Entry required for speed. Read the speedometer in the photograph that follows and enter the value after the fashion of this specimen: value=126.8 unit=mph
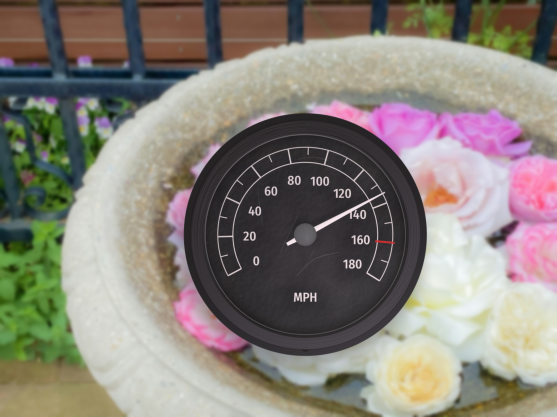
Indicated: value=135 unit=mph
